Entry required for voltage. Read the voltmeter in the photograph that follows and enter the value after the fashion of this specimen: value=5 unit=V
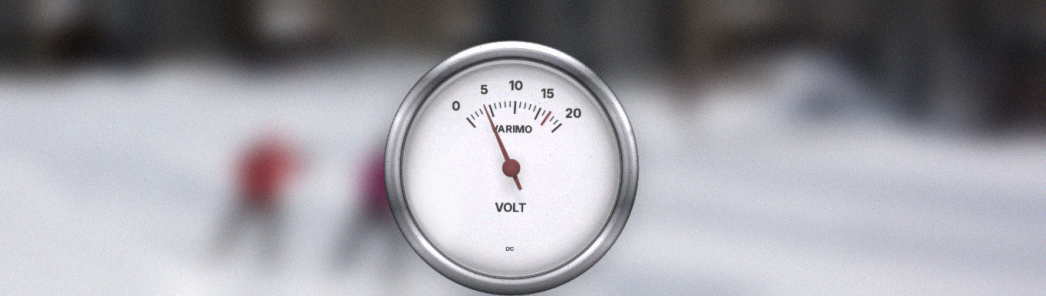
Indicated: value=4 unit=V
